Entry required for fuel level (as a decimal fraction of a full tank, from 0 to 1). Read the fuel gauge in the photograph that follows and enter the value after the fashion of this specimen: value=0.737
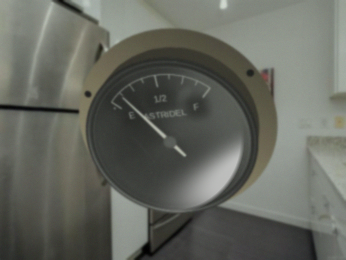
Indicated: value=0.125
